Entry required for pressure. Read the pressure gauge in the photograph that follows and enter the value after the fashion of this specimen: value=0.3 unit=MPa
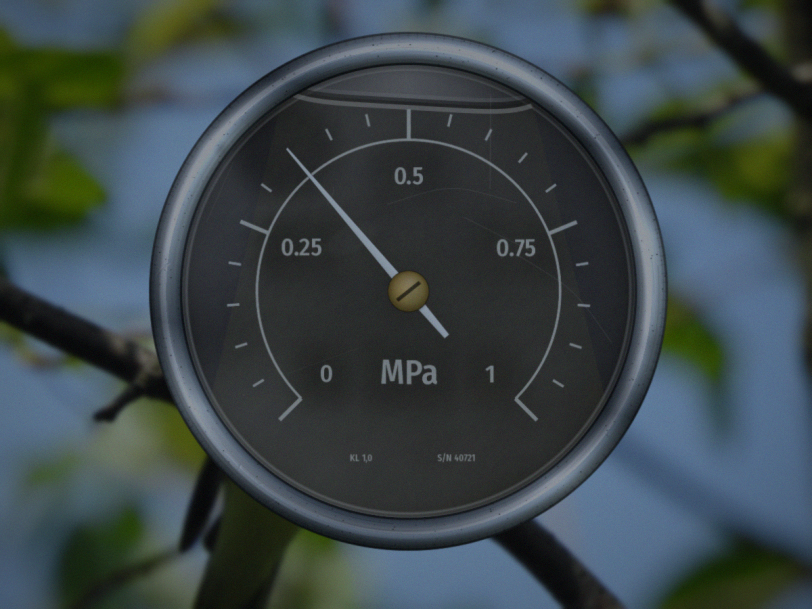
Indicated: value=0.35 unit=MPa
